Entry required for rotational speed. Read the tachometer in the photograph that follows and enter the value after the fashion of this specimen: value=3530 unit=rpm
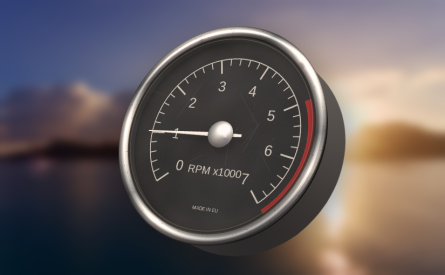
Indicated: value=1000 unit=rpm
